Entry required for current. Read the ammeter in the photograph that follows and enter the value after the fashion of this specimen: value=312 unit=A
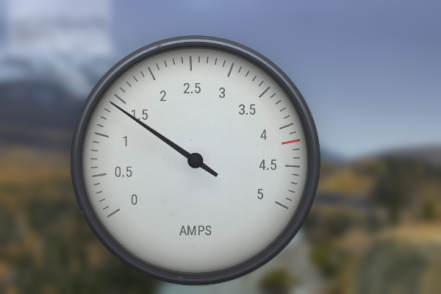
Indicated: value=1.4 unit=A
